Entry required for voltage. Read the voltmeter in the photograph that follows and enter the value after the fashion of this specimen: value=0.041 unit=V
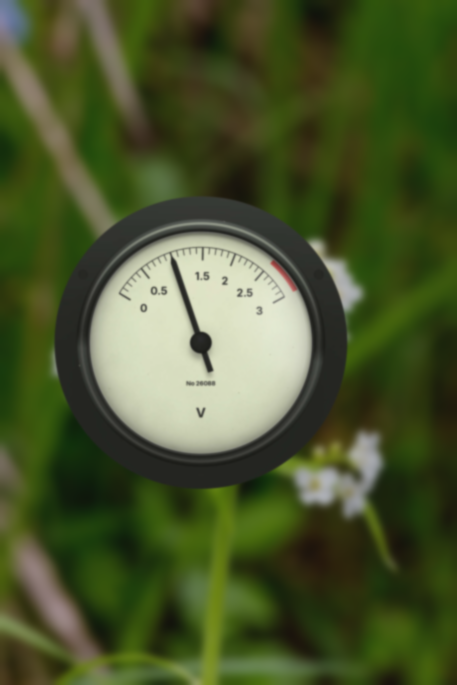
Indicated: value=1 unit=V
